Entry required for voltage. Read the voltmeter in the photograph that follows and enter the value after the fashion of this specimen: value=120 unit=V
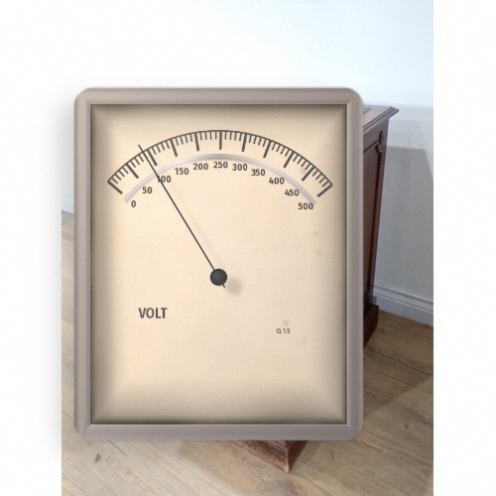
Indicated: value=90 unit=V
